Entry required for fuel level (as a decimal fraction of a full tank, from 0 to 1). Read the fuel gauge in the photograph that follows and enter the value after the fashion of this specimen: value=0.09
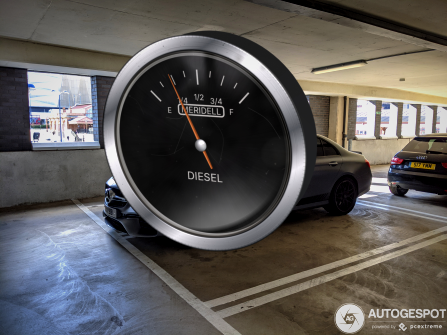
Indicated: value=0.25
